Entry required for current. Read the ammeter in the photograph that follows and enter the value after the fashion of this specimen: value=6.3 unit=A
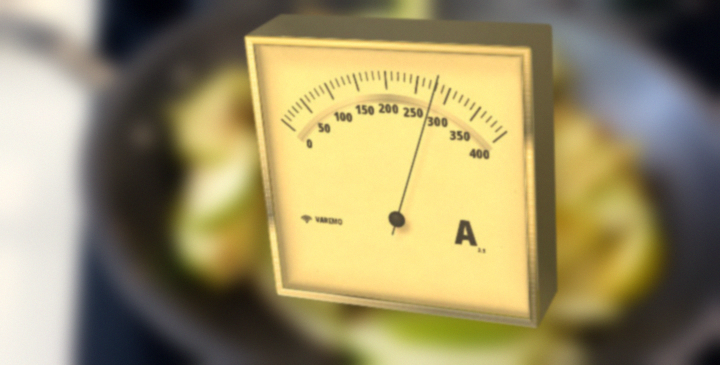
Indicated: value=280 unit=A
